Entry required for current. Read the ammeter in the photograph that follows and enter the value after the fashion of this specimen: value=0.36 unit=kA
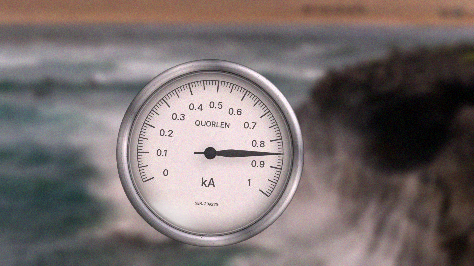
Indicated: value=0.85 unit=kA
